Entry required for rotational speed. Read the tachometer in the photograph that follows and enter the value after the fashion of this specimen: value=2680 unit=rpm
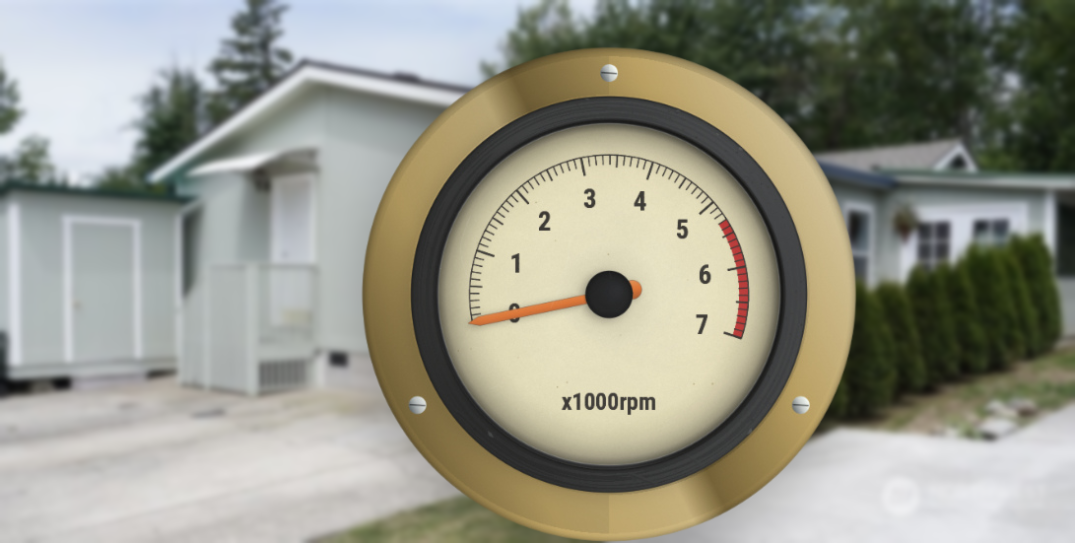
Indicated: value=0 unit=rpm
